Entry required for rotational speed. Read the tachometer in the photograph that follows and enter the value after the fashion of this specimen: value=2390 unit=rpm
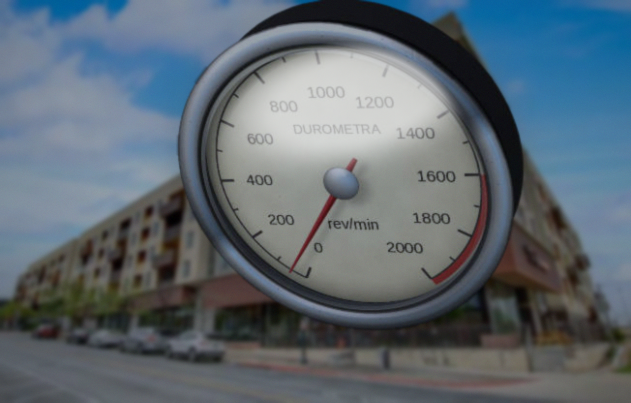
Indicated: value=50 unit=rpm
